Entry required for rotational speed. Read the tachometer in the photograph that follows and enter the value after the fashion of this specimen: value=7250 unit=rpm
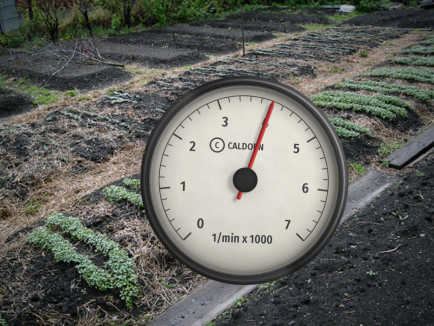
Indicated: value=4000 unit=rpm
